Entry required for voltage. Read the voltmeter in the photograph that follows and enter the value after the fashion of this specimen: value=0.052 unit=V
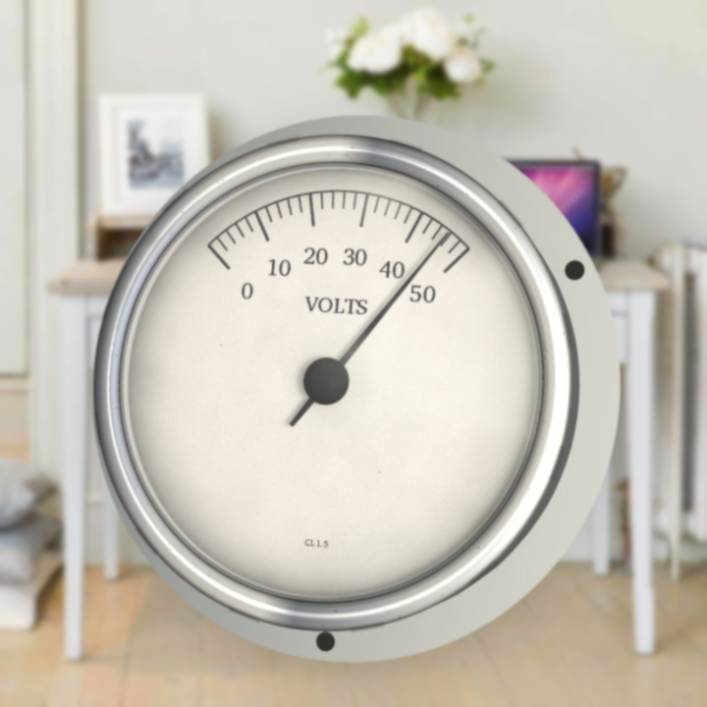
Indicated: value=46 unit=V
